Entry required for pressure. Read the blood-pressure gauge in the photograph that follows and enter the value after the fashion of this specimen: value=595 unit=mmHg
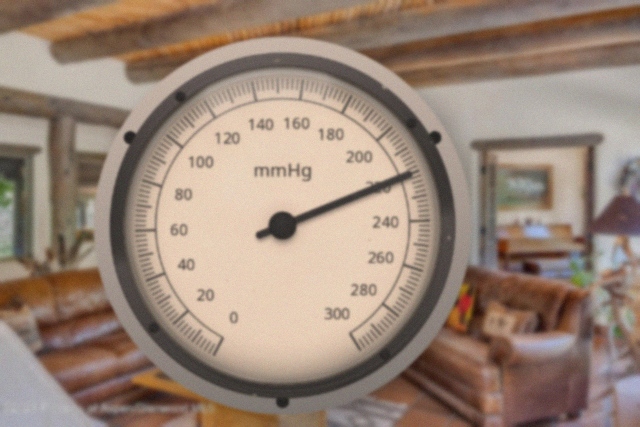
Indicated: value=220 unit=mmHg
